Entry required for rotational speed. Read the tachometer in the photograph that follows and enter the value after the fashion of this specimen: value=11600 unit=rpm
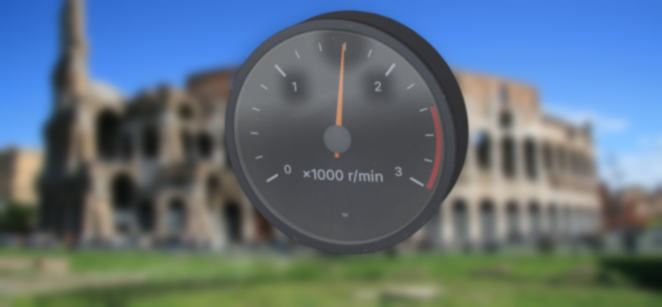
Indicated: value=1600 unit=rpm
